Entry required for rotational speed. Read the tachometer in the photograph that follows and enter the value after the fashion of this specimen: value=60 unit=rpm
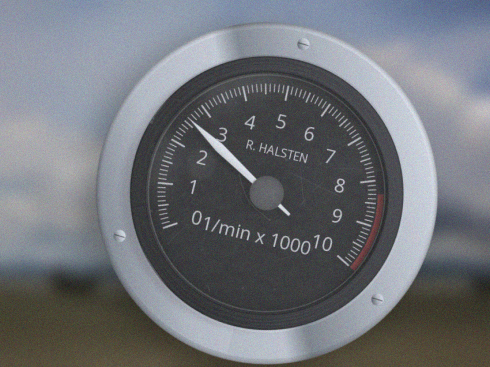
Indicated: value=2600 unit=rpm
